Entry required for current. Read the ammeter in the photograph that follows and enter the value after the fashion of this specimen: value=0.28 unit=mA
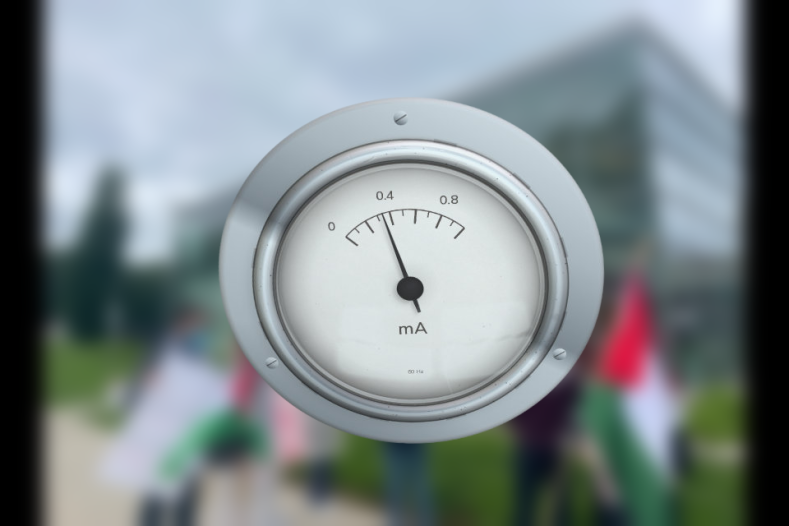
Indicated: value=0.35 unit=mA
